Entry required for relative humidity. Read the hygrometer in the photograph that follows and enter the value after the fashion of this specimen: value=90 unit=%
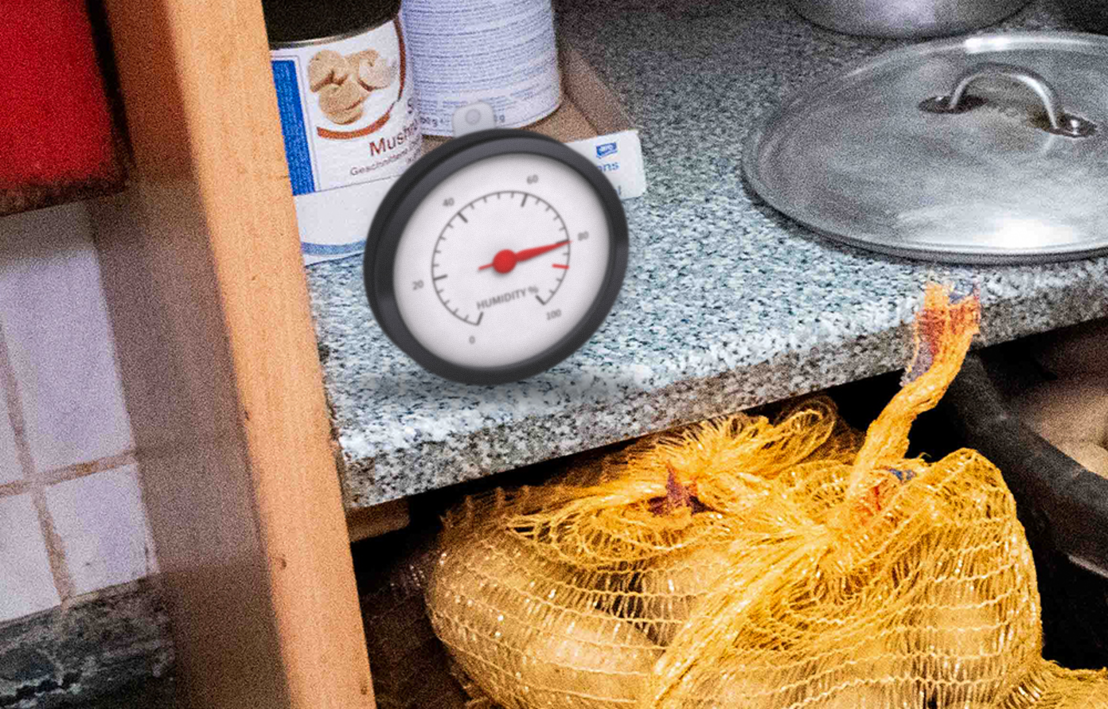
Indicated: value=80 unit=%
